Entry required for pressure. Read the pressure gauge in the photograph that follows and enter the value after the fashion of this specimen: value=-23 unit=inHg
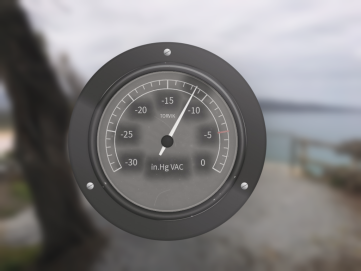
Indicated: value=-11.5 unit=inHg
